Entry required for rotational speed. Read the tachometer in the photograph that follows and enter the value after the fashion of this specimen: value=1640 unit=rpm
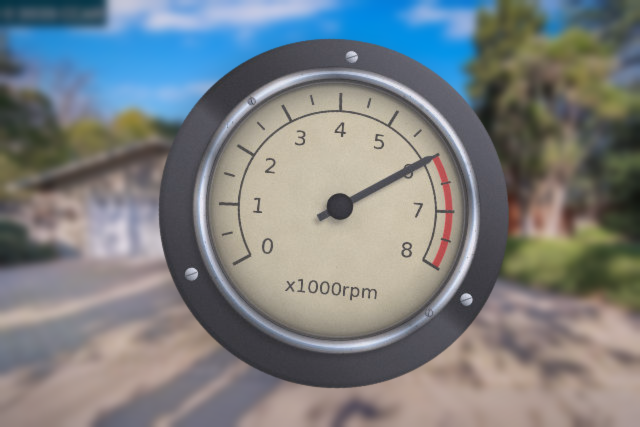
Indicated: value=6000 unit=rpm
